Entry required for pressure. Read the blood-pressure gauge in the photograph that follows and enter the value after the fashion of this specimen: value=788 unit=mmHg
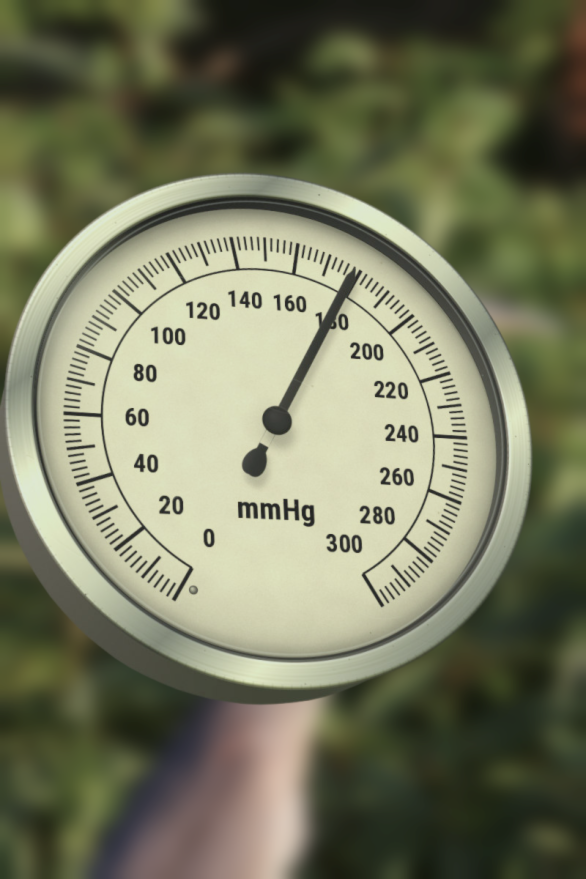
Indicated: value=178 unit=mmHg
